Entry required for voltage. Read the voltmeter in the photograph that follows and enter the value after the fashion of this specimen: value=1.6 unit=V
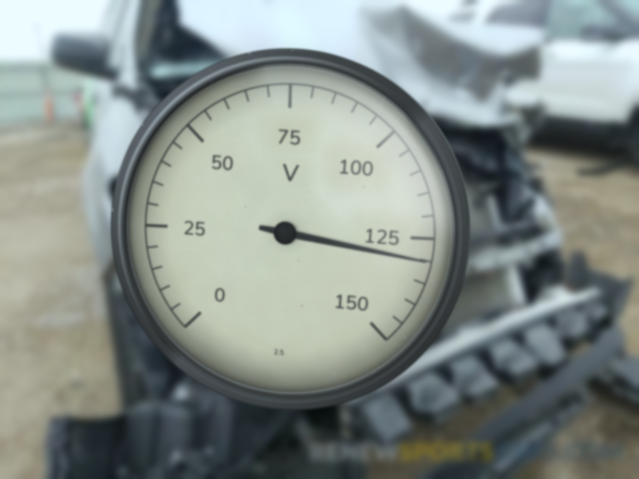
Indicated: value=130 unit=V
